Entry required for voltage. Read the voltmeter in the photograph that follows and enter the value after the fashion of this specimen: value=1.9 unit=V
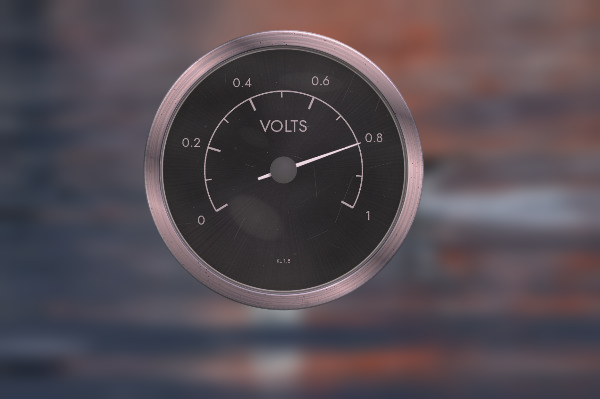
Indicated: value=0.8 unit=V
